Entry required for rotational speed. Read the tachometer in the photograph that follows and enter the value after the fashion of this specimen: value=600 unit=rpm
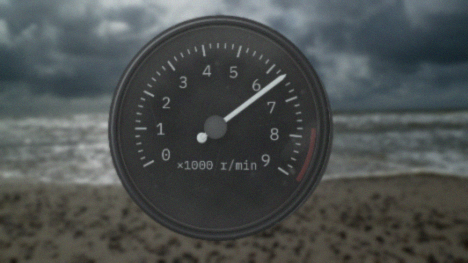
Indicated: value=6400 unit=rpm
